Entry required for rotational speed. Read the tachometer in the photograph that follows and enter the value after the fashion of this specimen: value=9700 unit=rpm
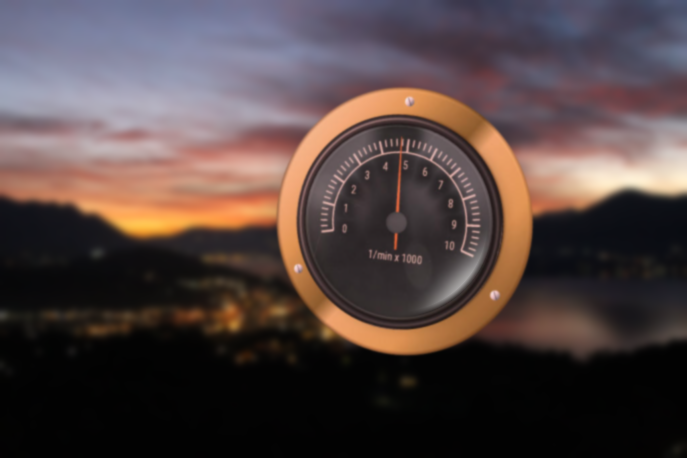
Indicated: value=4800 unit=rpm
